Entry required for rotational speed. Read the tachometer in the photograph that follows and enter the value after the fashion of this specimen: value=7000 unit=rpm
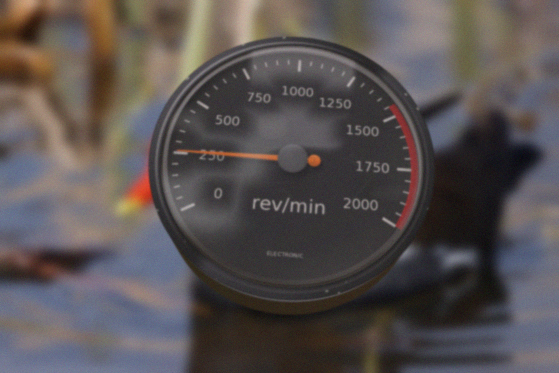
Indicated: value=250 unit=rpm
